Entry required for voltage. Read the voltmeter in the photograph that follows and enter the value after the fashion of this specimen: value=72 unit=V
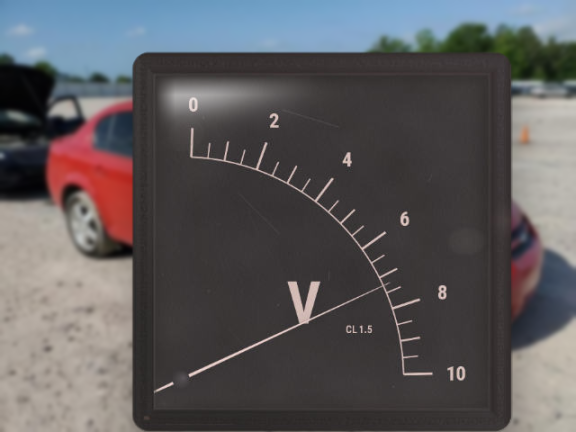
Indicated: value=7.25 unit=V
